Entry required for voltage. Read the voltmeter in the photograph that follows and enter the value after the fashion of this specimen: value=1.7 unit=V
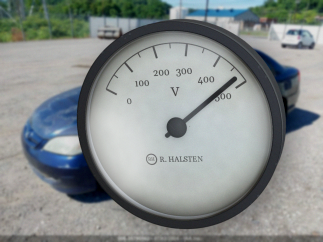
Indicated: value=475 unit=V
